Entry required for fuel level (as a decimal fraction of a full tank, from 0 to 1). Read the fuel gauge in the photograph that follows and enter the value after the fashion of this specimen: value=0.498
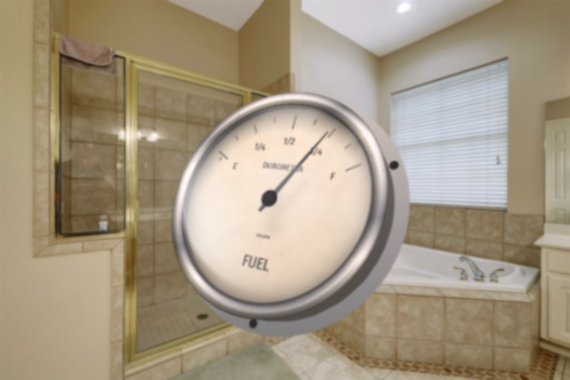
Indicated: value=0.75
